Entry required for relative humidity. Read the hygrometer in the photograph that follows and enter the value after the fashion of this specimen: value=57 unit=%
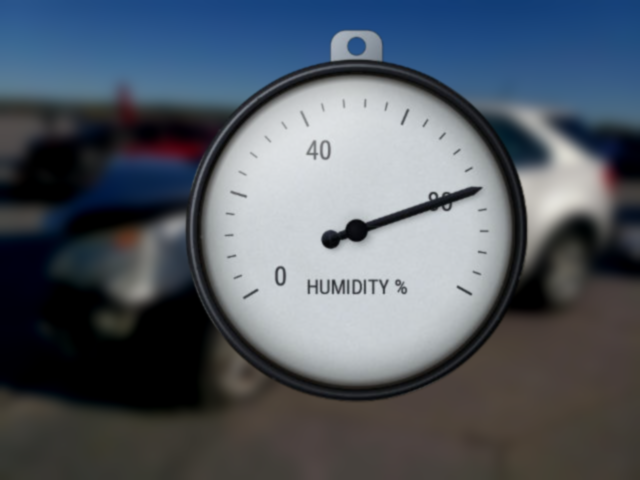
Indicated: value=80 unit=%
